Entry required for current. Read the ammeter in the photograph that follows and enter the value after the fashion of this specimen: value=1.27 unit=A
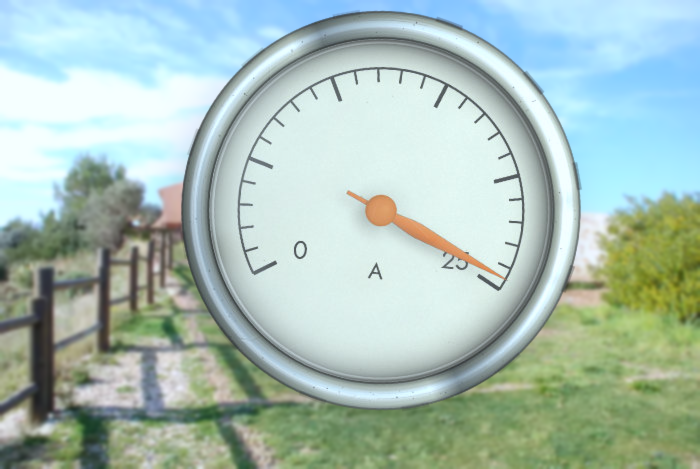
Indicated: value=24.5 unit=A
